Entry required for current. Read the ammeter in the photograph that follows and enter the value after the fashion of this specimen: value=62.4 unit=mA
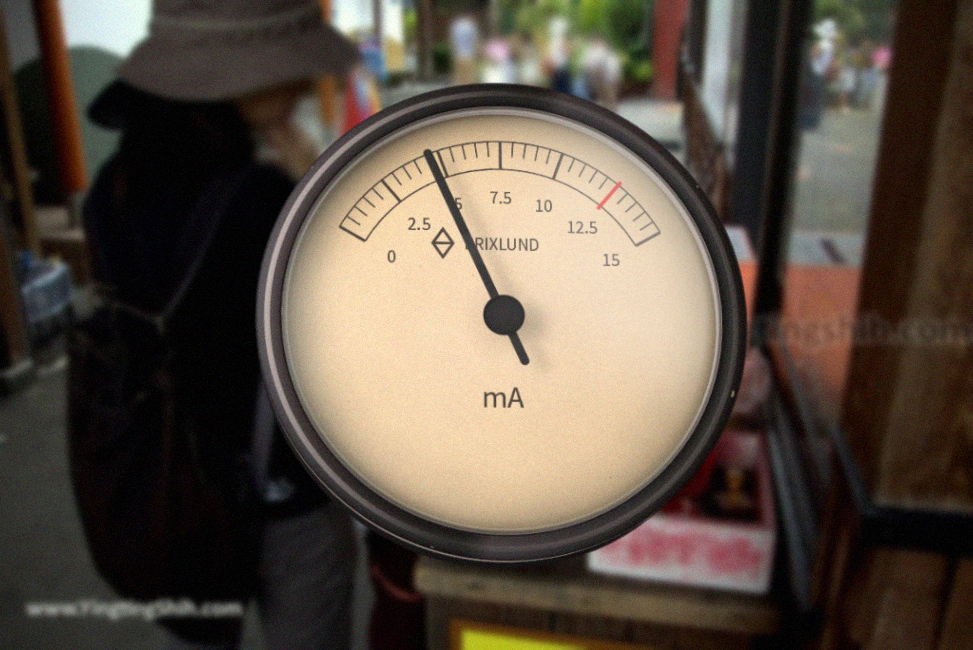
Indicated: value=4.5 unit=mA
